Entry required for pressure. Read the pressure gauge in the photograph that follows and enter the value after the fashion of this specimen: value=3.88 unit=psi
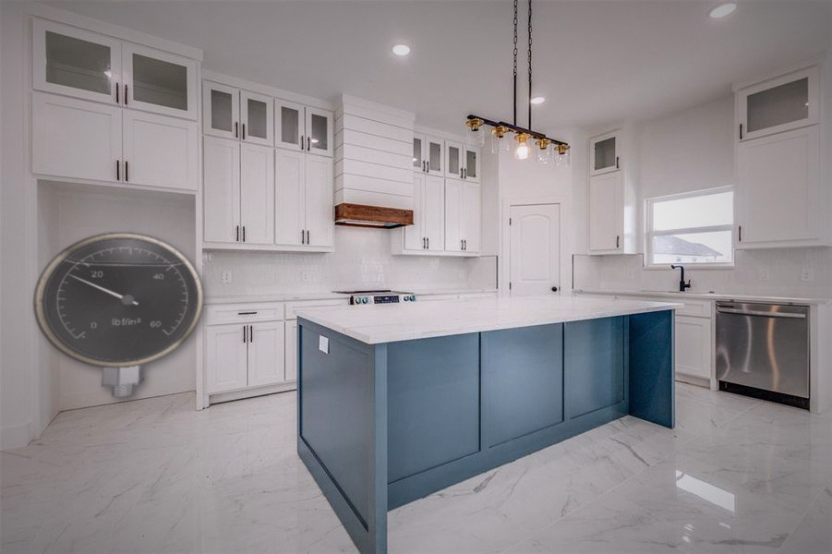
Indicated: value=16 unit=psi
